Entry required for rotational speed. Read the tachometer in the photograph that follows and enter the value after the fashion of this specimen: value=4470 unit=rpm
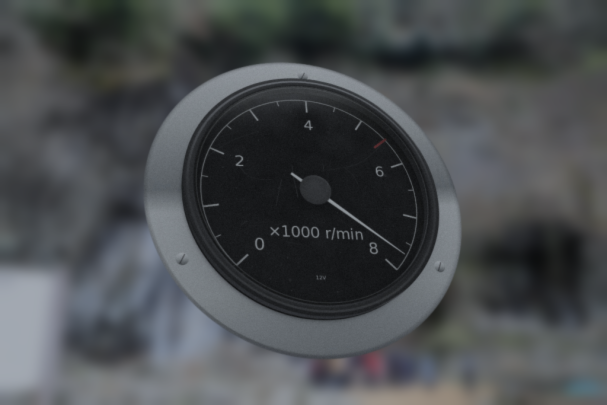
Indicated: value=7750 unit=rpm
